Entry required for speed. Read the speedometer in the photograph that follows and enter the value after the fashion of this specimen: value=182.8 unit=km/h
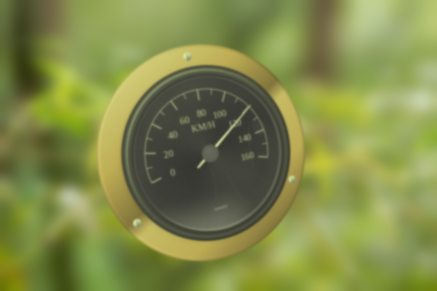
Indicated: value=120 unit=km/h
